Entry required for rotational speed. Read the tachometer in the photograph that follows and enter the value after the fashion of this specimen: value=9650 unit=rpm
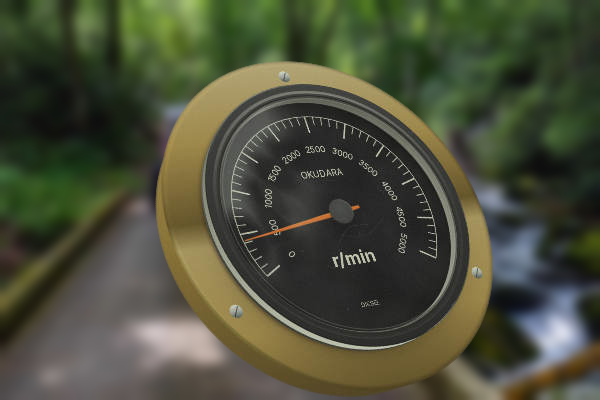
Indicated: value=400 unit=rpm
